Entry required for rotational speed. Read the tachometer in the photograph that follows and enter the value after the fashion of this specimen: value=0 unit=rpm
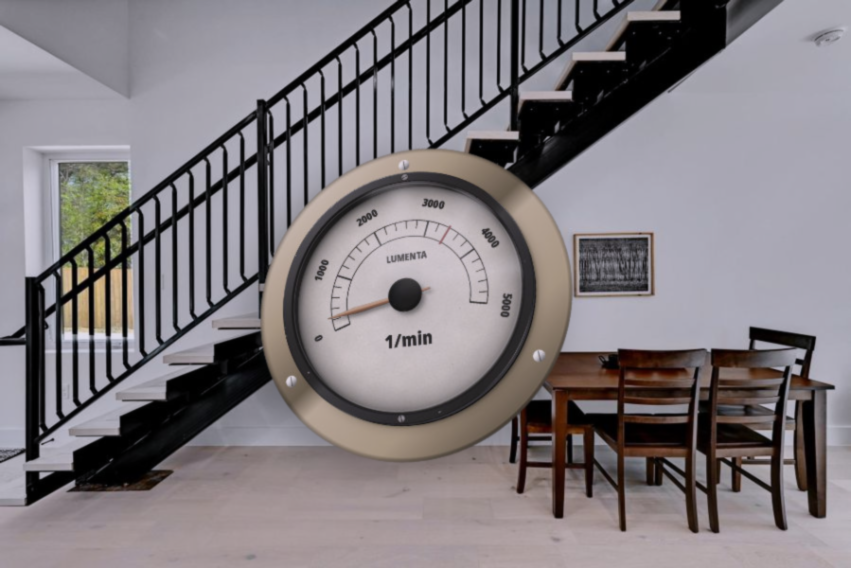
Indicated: value=200 unit=rpm
